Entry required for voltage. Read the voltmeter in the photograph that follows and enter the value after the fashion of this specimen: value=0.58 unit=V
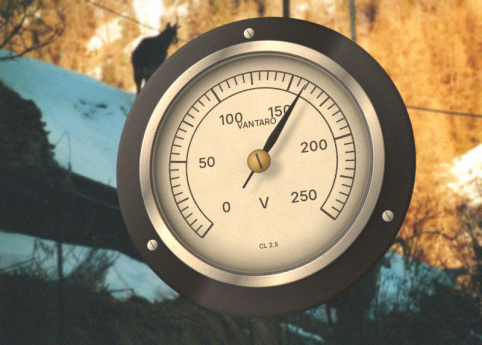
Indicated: value=160 unit=V
